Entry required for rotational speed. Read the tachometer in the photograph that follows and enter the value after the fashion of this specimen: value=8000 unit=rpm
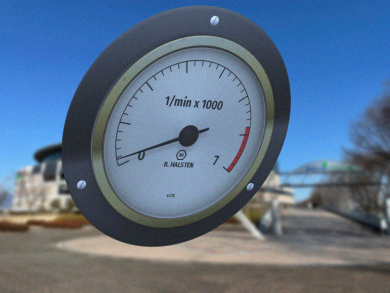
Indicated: value=200 unit=rpm
